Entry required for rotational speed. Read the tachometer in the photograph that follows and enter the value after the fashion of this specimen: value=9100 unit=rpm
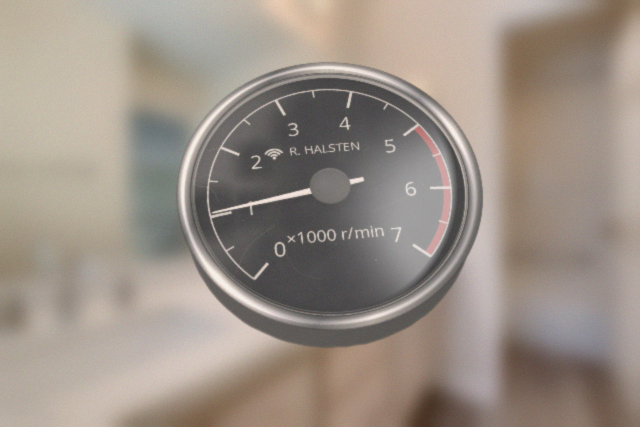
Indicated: value=1000 unit=rpm
